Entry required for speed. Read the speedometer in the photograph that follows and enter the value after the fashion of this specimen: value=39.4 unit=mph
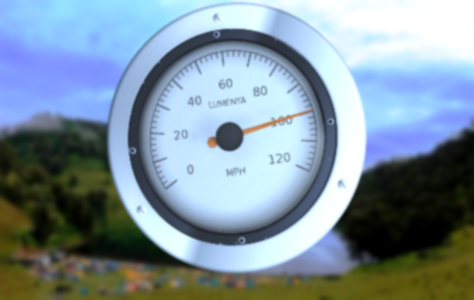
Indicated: value=100 unit=mph
